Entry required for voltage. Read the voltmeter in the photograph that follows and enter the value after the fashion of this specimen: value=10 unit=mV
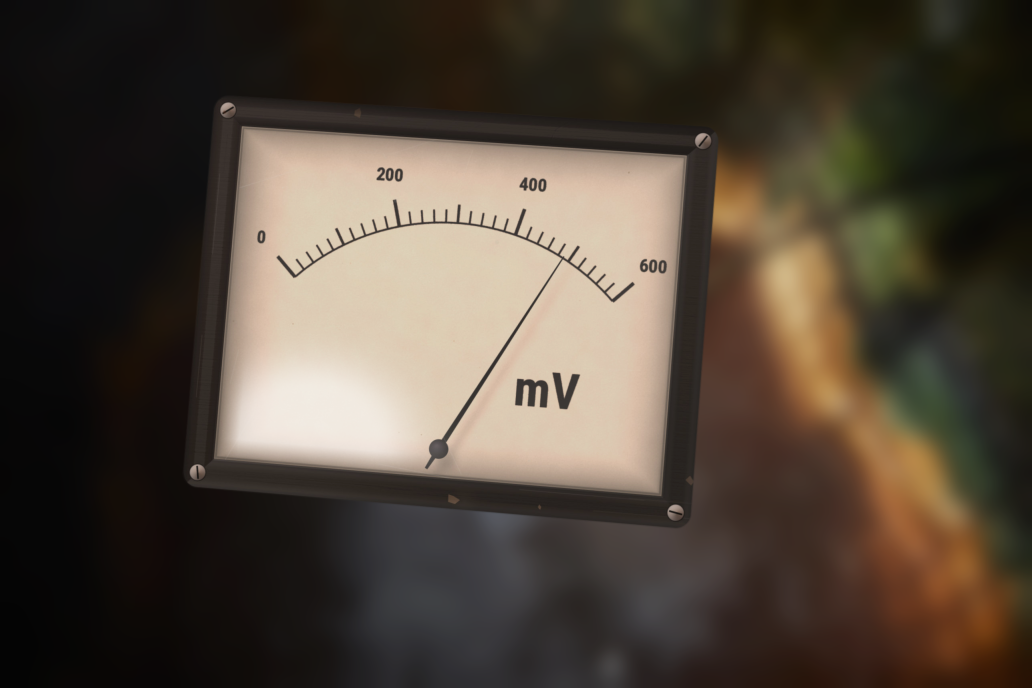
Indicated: value=490 unit=mV
